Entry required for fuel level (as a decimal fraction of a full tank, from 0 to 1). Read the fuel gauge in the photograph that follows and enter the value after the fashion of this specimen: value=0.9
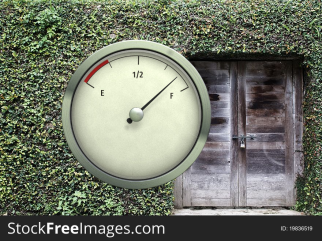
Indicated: value=0.875
